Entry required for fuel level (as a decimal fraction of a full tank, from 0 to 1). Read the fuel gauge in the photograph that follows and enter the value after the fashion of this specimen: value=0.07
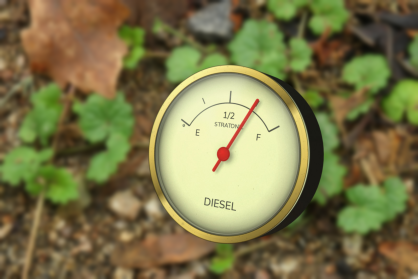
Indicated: value=0.75
